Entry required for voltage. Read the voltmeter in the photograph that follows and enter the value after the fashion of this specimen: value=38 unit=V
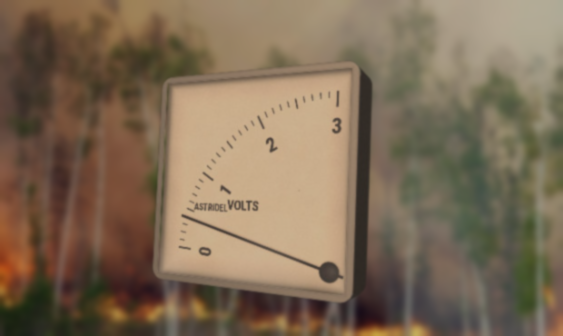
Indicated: value=0.4 unit=V
